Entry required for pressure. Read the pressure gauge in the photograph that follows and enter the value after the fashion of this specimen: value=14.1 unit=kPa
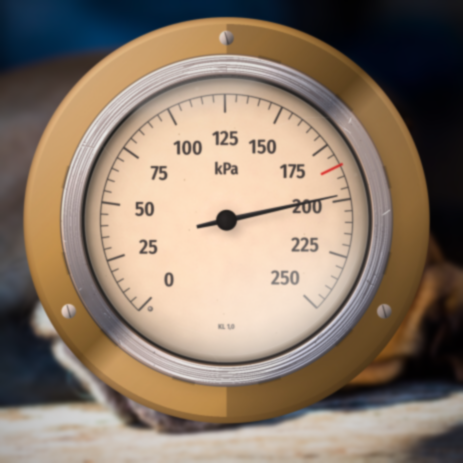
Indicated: value=197.5 unit=kPa
